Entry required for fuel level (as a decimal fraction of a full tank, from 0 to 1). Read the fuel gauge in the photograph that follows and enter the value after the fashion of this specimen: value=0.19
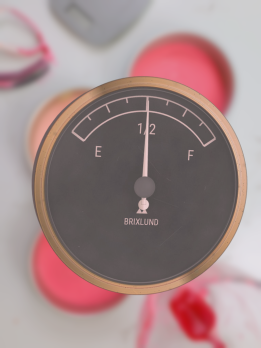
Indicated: value=0.5
